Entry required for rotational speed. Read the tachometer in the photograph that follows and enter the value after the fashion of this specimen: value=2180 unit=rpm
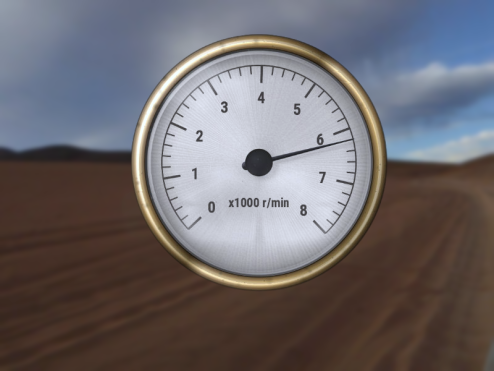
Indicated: value=6200 unit=rpm
